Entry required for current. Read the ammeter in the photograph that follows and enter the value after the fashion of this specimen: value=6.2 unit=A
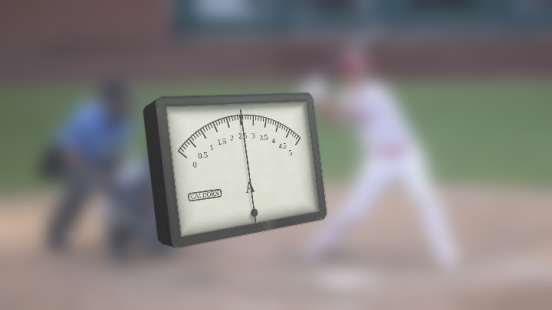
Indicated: value=2.5 unit=A
